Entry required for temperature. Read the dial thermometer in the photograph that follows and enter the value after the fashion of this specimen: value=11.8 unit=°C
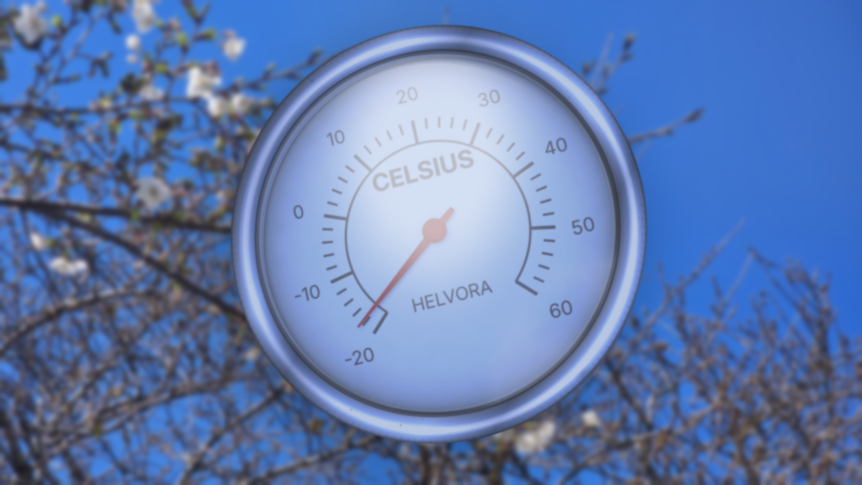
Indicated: value=-18 unit=°C
